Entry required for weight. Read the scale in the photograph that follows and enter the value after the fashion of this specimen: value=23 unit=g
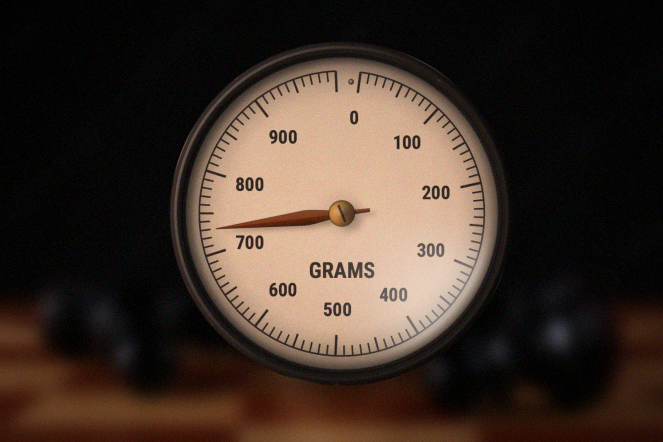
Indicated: value=730 unit=g
